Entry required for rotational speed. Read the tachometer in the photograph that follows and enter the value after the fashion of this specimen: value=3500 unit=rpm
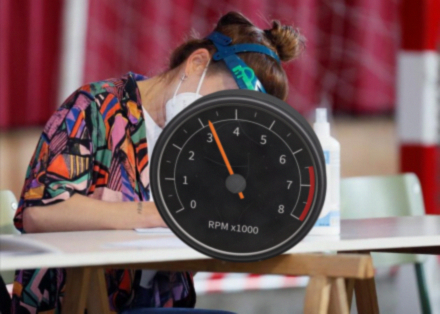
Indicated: value=3250 unit=rpm
